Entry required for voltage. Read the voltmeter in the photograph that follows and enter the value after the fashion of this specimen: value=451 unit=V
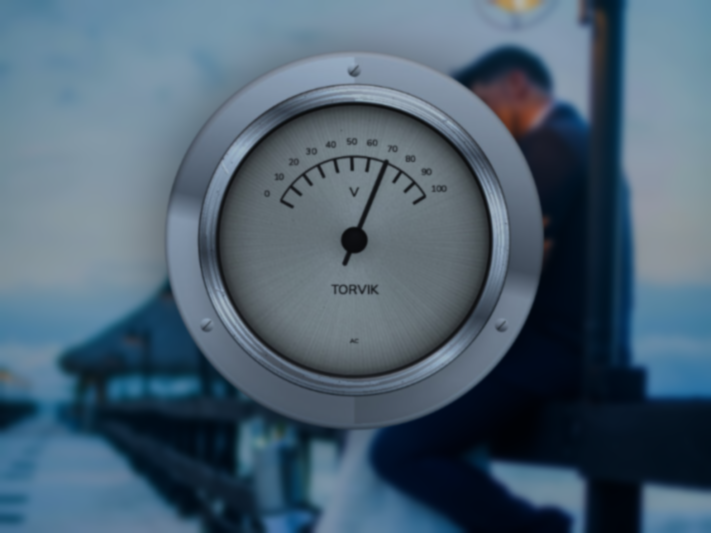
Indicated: value=70 unit=V
